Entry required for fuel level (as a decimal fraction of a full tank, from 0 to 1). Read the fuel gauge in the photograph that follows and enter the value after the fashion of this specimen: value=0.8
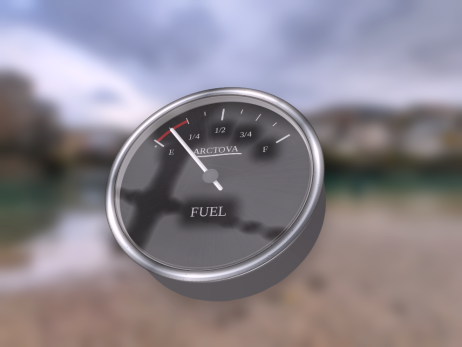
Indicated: value=0.125
